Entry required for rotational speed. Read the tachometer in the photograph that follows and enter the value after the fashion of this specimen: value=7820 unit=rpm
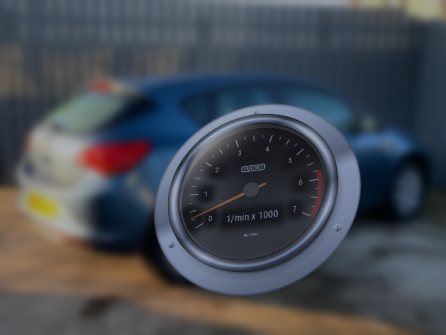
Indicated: value=250 unit=rpm
